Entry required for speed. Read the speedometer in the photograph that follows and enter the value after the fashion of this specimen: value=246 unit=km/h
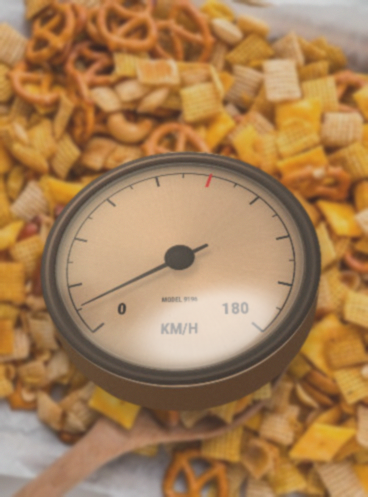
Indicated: value=10 unit=km/h
